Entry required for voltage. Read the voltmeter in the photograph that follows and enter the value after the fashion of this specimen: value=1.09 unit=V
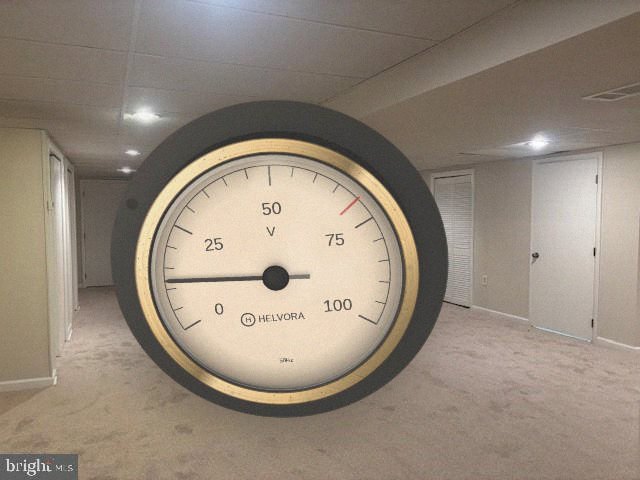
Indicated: value=12.5 unit=V
